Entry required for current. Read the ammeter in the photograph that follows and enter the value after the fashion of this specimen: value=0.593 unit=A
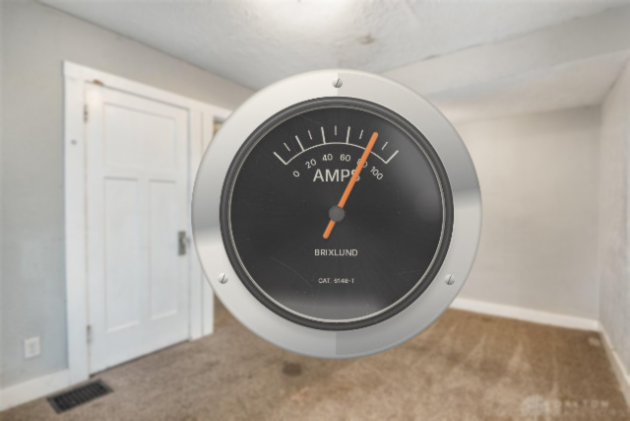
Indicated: value=80 unit=A
